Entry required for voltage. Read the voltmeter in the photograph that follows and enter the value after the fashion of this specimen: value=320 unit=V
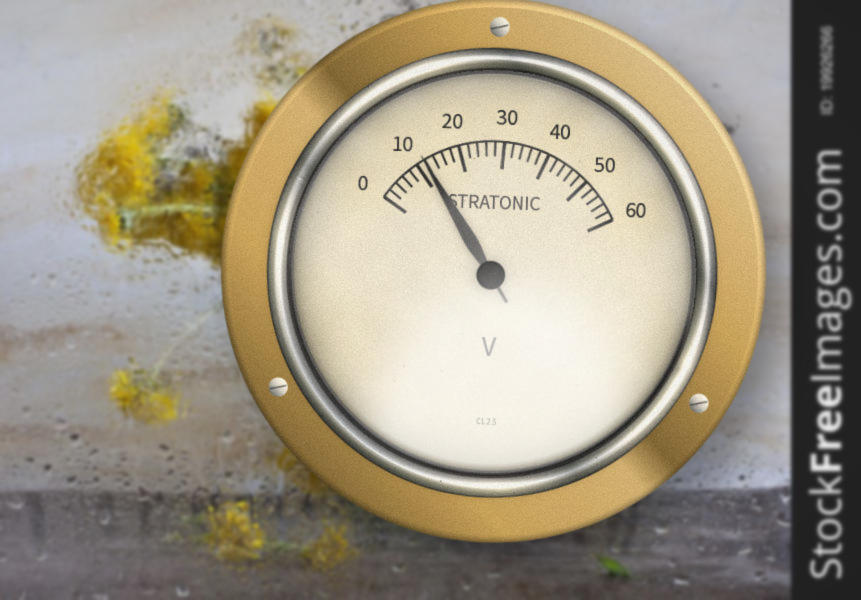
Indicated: value=12 unit=V
